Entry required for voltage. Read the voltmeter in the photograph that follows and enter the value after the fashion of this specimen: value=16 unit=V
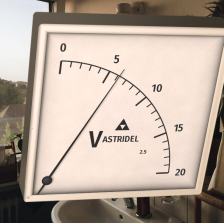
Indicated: value=6 unit=V
